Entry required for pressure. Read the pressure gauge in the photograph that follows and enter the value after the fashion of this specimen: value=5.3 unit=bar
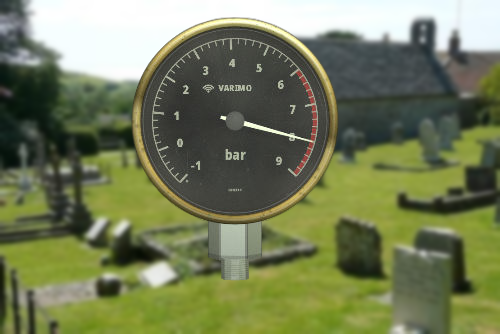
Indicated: value=8 unit=bar
